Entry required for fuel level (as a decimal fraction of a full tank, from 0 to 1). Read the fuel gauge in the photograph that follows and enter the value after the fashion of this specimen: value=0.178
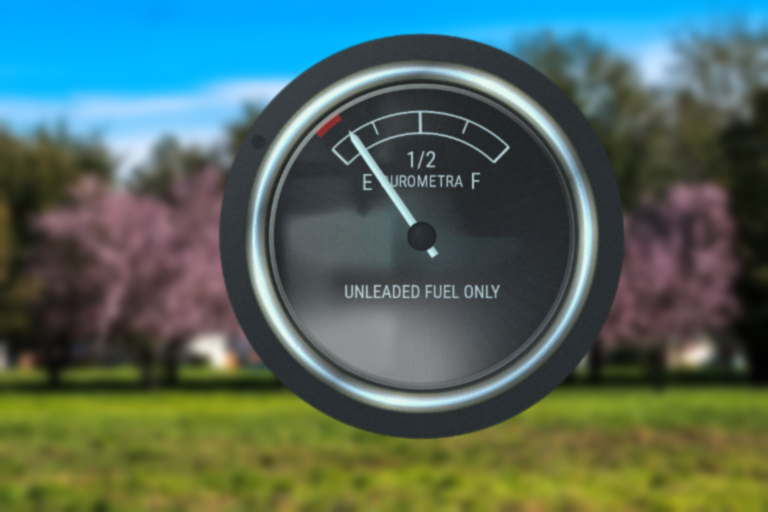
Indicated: value=0.125
